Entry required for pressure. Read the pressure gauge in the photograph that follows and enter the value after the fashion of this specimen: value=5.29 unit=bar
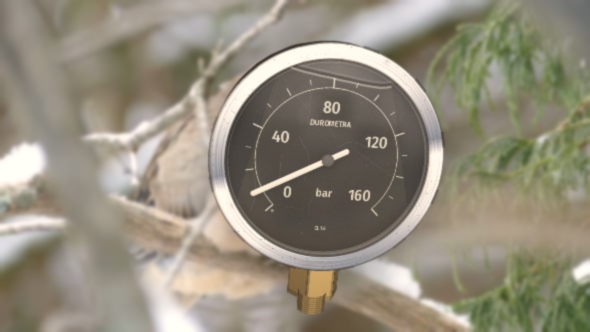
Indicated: value=10 unit=bar
